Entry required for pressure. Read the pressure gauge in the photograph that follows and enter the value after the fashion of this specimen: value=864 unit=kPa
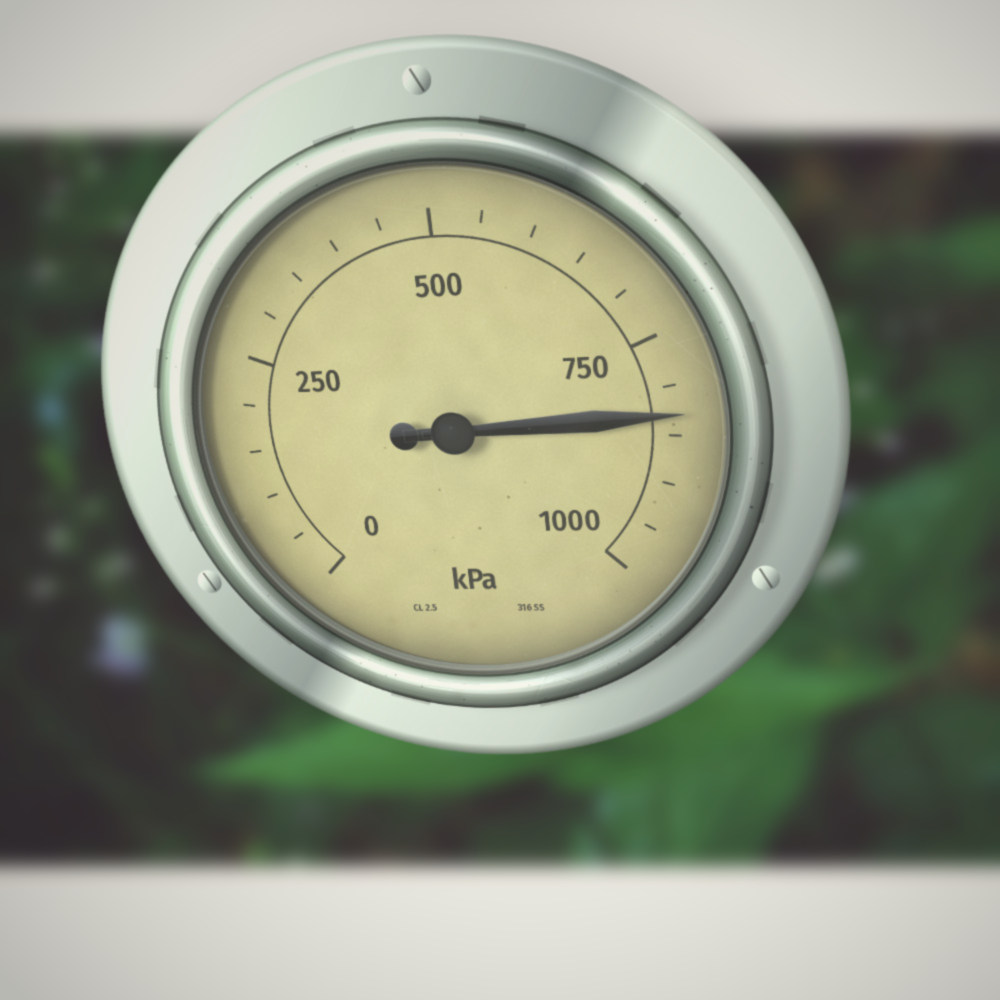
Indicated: value=825 unit=kPa
